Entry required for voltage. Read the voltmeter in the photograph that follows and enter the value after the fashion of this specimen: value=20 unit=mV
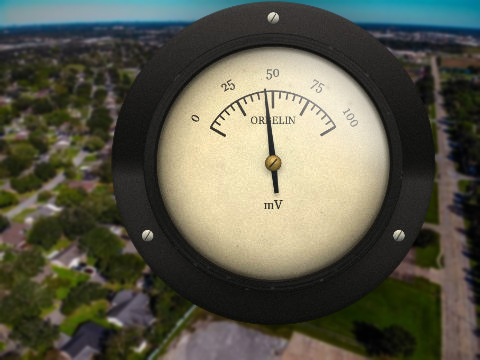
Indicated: value=45 unit=mV
